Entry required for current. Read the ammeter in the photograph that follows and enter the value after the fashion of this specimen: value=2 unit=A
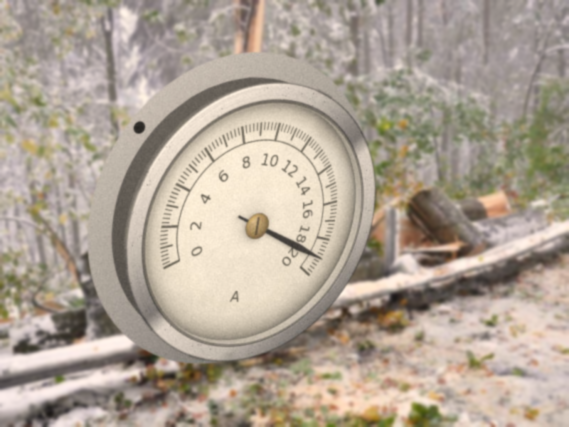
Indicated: value=19 unit=A
